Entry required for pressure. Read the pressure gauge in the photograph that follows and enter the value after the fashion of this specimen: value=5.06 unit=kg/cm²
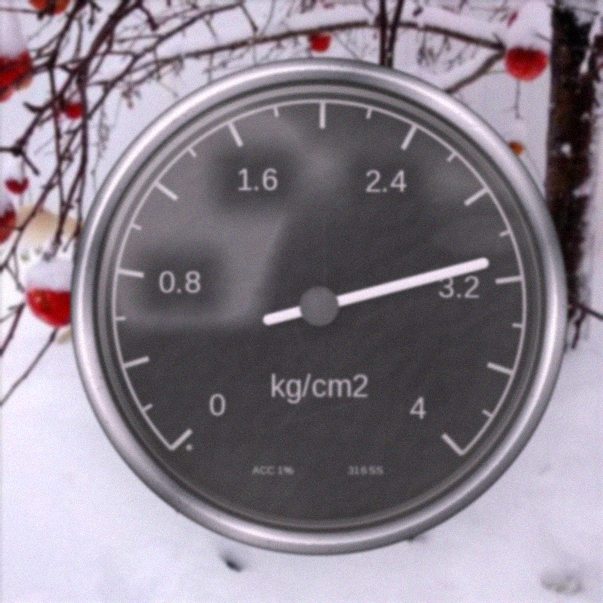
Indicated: value=3.1 unit=kg/cm²
